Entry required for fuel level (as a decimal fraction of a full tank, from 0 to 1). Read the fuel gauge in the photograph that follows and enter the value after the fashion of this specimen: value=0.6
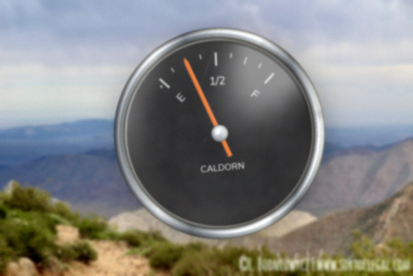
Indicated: value=0.25
